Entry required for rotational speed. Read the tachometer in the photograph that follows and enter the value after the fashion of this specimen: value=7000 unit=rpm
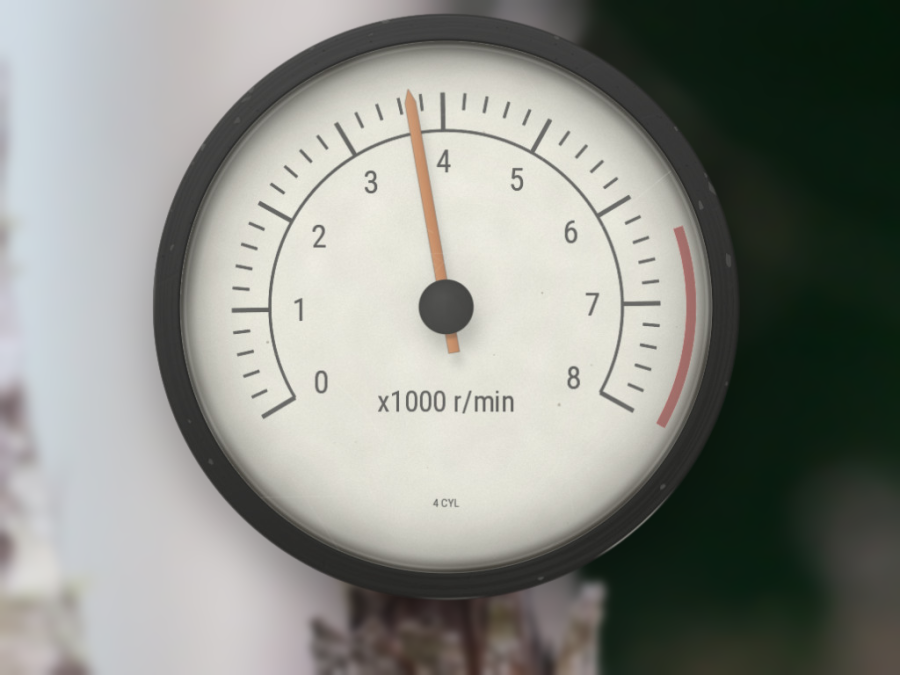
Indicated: value=3700 unit=rpm
